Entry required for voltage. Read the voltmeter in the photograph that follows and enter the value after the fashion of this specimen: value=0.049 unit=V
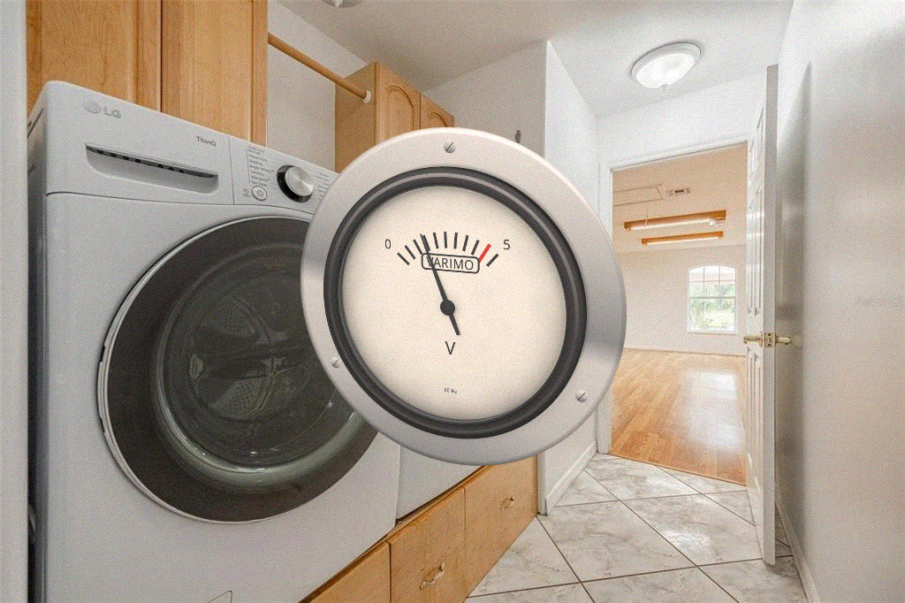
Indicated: value=1.5 unit=V
